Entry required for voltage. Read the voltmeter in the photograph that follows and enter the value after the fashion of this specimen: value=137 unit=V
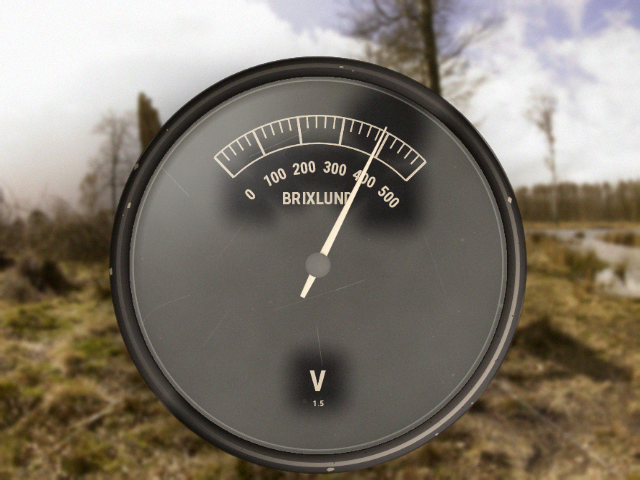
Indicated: value=390 unit=V
